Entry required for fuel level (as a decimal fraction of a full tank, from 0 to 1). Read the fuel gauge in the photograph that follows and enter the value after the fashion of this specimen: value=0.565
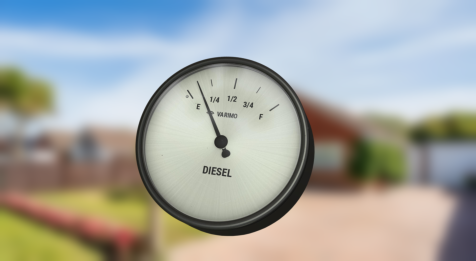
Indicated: value=0.125
